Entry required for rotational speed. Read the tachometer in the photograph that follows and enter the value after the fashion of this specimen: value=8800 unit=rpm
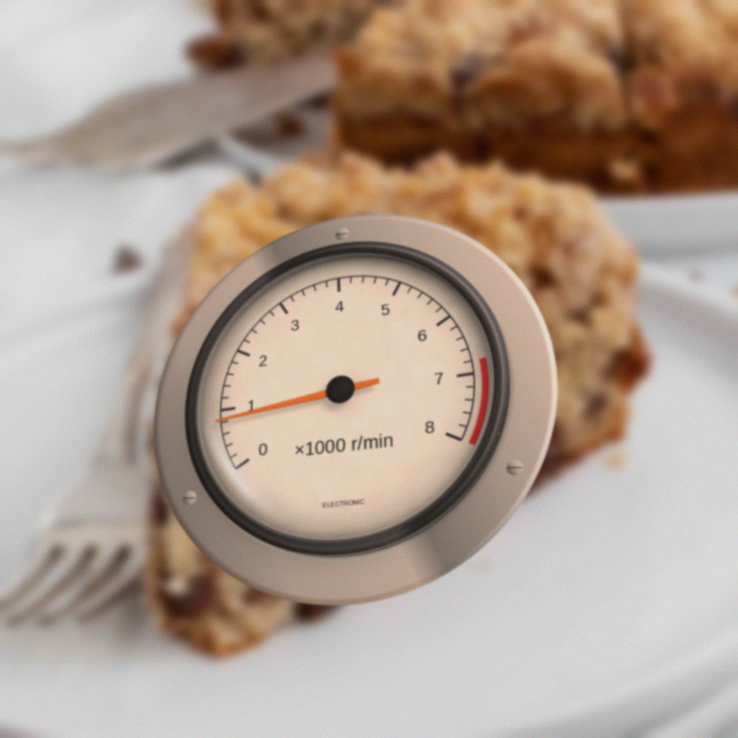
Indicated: value=800 unit=rpm
